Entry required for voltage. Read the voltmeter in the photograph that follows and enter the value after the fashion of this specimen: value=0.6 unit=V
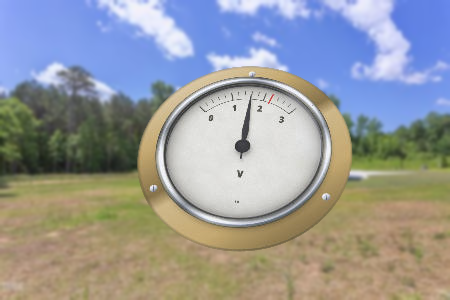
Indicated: value=1.6 unit=V
